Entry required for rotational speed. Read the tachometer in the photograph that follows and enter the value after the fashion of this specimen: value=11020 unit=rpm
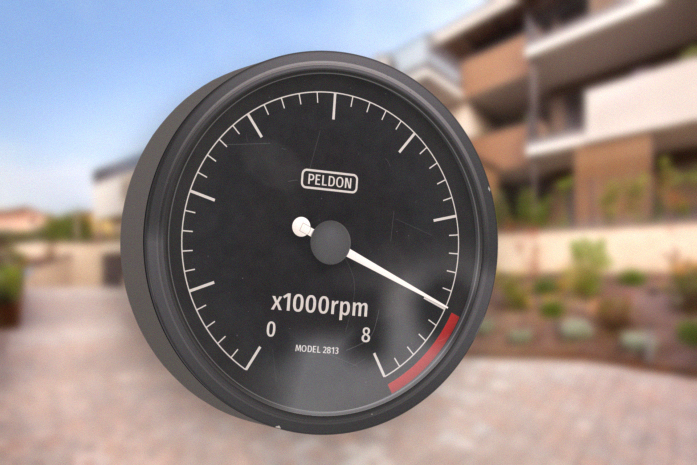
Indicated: value=7000 unit=rpm
